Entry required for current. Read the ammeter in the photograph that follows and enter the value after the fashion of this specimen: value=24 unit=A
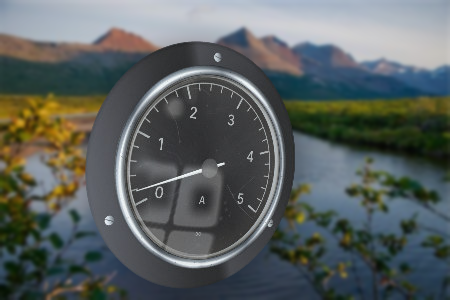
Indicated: value=0.2 unit=A
